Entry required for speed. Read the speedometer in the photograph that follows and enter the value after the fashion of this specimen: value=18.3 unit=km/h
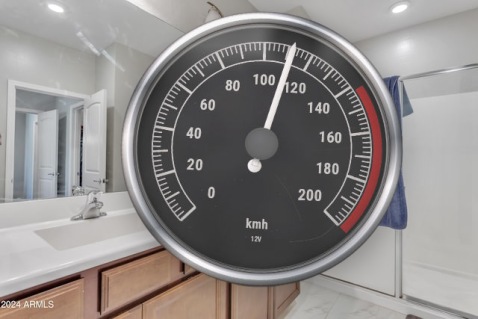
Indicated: value=112 unit=km/h
